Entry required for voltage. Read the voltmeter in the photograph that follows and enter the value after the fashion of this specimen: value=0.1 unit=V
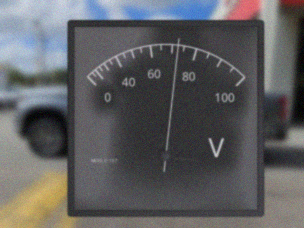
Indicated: value=72.5 unit=V
